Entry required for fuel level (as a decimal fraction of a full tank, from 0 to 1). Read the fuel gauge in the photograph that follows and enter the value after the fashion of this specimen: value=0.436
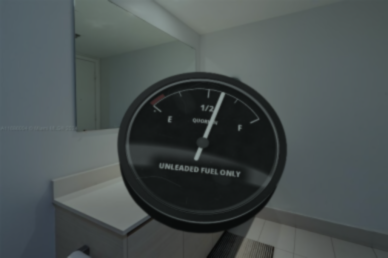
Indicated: value=0.625
